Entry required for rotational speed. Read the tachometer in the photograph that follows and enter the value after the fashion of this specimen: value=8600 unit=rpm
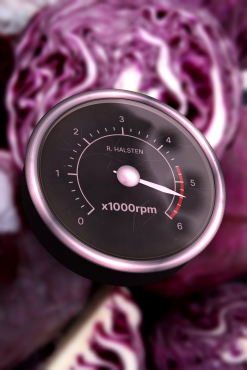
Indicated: value=5400 unit=rpm
